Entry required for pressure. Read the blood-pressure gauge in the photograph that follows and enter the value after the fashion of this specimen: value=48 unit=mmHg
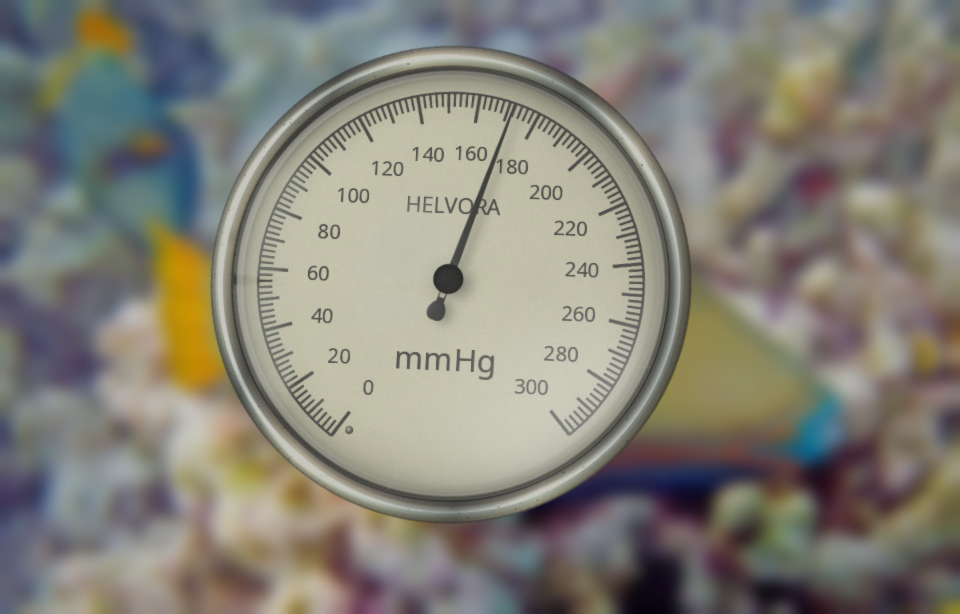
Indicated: value=172 unit=mmHg
